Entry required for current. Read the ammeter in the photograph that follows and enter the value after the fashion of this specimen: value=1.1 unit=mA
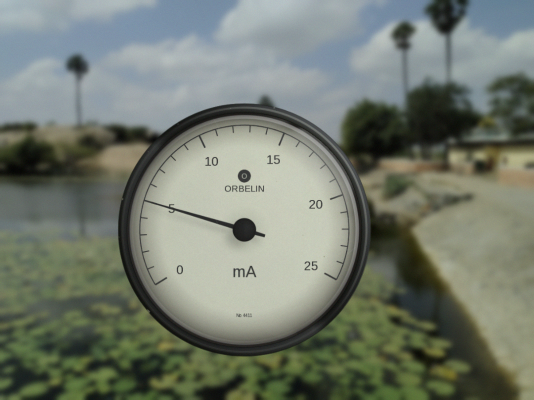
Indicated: value=5 unit=mA
